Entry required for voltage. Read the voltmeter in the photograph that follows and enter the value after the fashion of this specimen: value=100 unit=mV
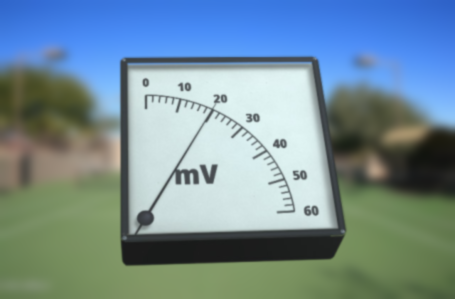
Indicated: value=20 unit=mV
